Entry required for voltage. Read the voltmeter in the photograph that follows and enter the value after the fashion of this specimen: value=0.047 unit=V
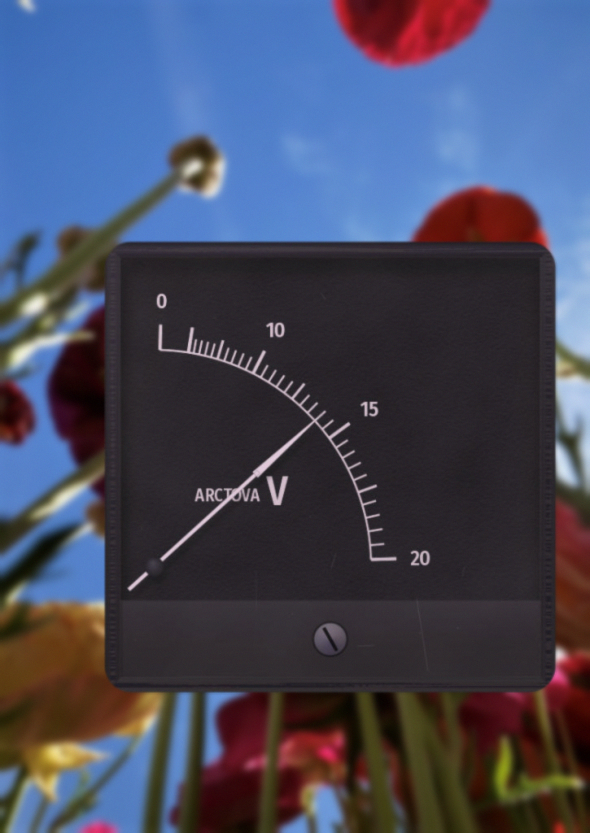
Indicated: value=14 unit=V
